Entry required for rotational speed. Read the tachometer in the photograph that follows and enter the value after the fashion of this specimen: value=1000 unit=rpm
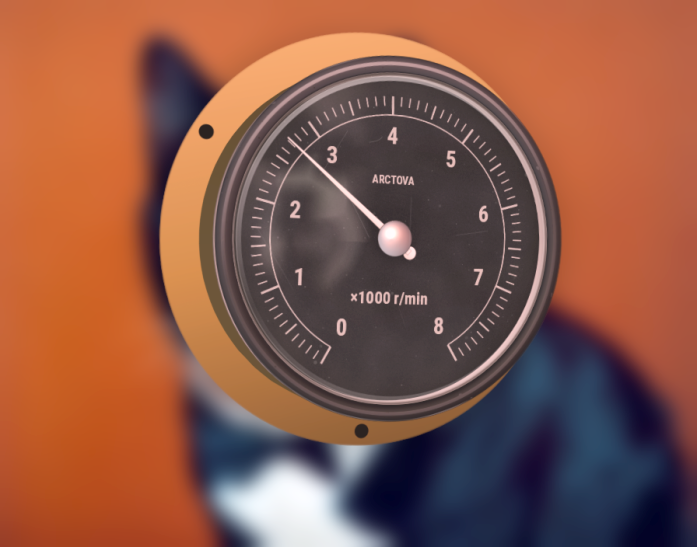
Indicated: value=2700 unit=rpm
